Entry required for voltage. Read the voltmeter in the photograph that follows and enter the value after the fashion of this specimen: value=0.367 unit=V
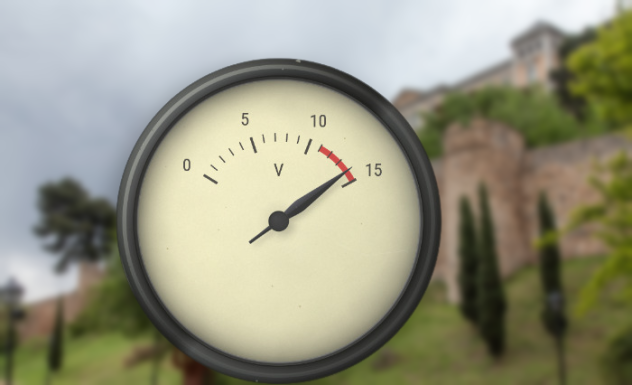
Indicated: value=14 unit=V
